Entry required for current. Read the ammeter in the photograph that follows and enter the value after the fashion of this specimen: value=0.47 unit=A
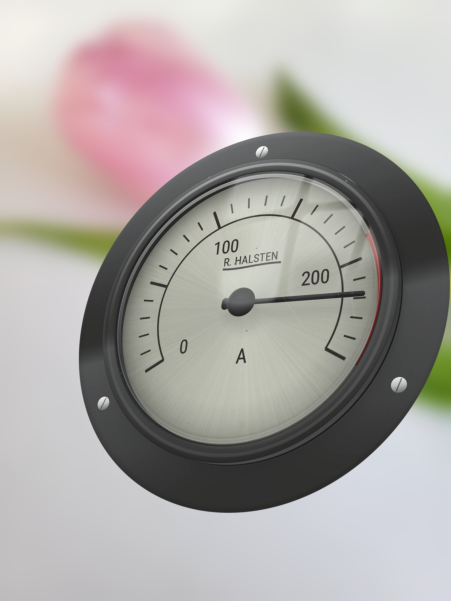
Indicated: value=220 unit=A
